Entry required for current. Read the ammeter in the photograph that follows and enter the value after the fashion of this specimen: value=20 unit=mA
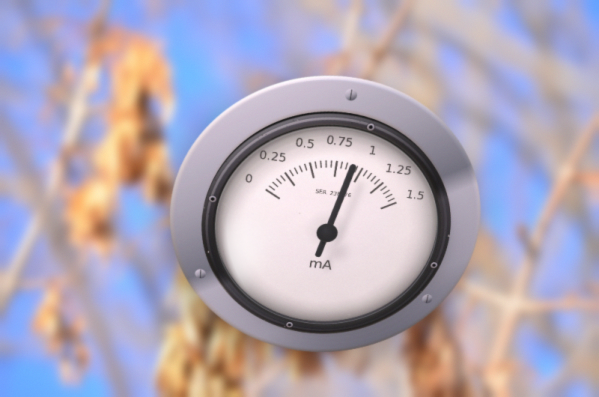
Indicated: value=0.9 unit=mA
